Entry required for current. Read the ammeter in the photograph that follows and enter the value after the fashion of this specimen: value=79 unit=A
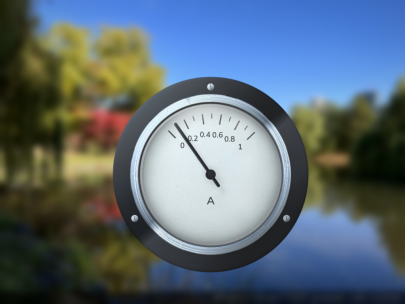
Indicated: value=0.1 unit=A
